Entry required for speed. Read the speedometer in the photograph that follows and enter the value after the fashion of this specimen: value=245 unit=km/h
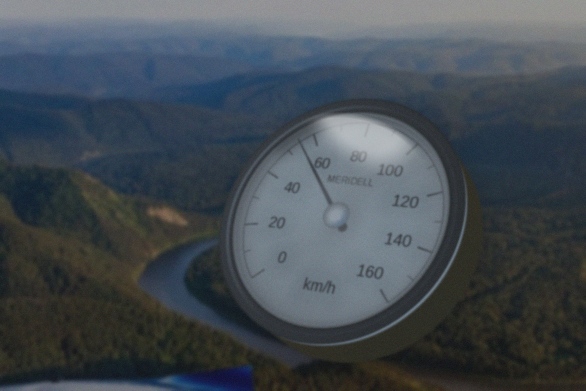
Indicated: value=55 unit=km/h
